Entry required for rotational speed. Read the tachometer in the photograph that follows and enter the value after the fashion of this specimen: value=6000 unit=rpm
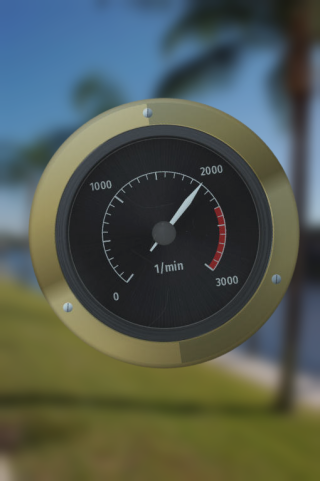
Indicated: value=2000 unit=rpm
